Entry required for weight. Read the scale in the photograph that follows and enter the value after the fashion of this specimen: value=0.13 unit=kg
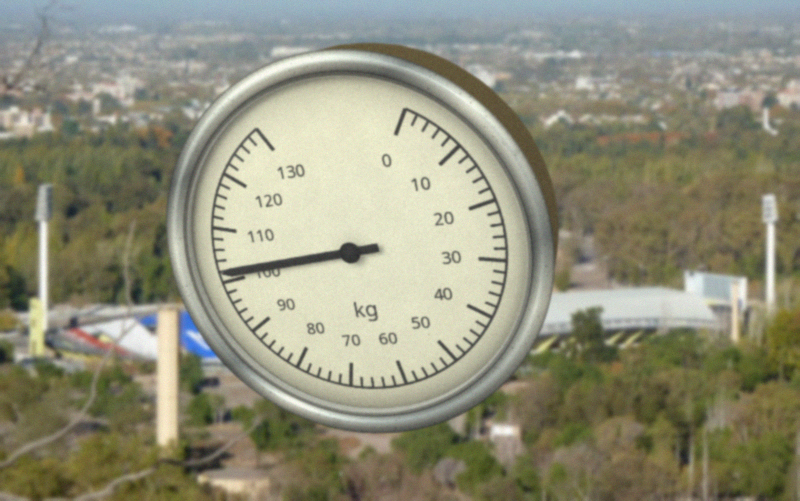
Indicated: value=102 unit=kg
